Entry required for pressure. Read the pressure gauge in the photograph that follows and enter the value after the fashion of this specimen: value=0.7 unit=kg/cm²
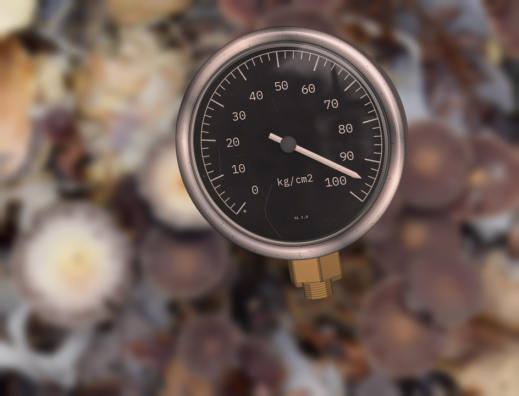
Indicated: value=95 unit=kg/cm²
